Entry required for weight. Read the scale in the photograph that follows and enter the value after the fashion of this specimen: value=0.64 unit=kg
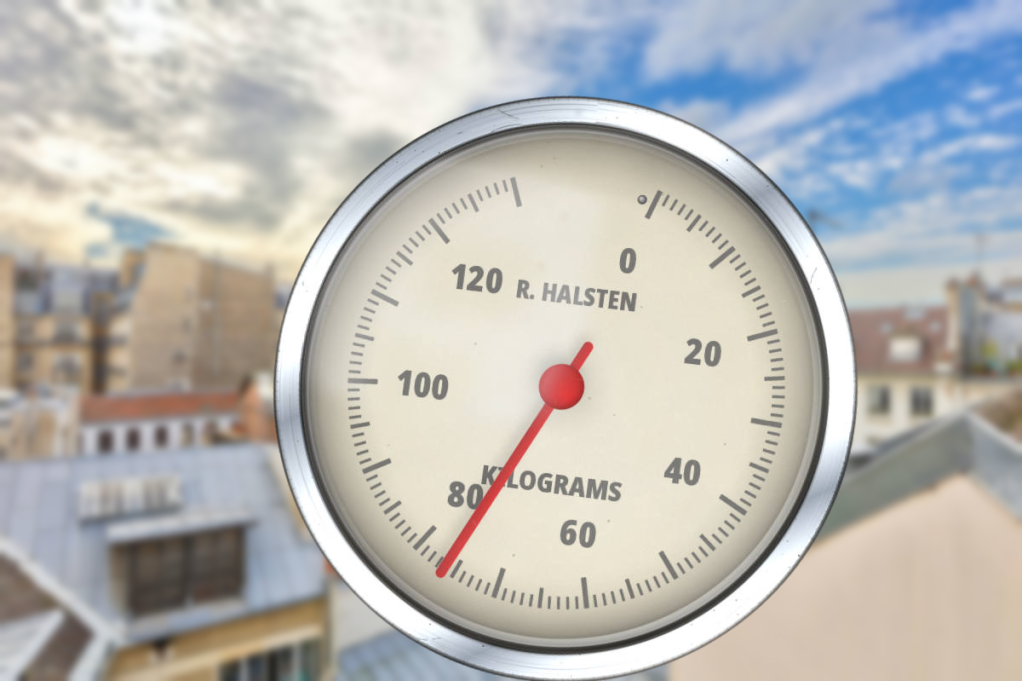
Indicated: value=76 unit=kg
